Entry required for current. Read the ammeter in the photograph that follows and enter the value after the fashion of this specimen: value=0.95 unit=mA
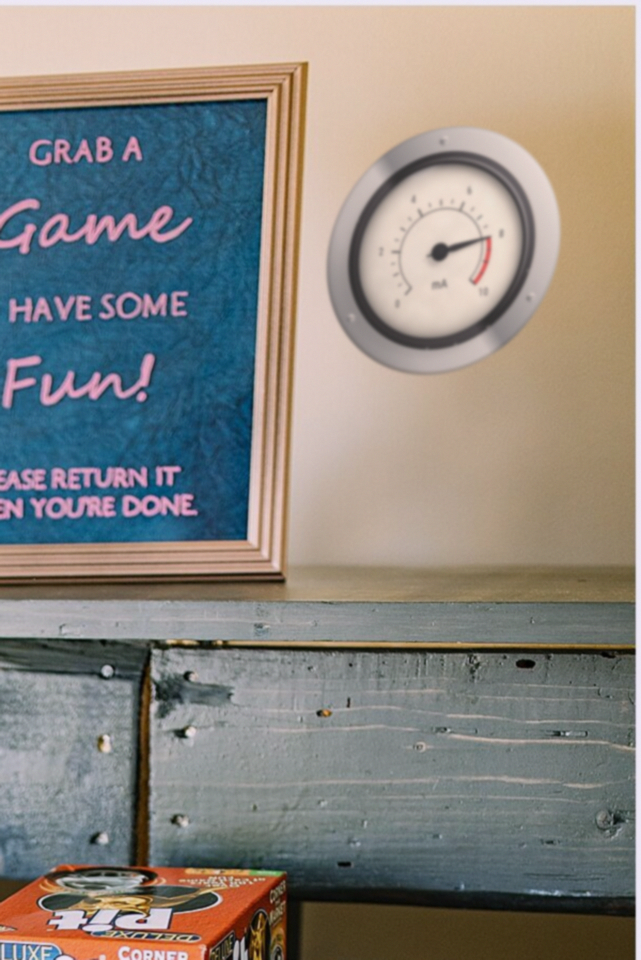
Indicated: value=8 unit=mA
